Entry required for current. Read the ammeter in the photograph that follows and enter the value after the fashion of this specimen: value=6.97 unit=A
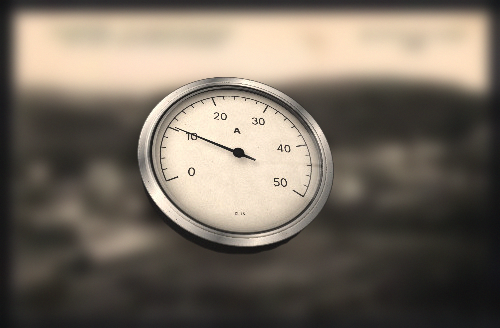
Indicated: value=10 unit=A
